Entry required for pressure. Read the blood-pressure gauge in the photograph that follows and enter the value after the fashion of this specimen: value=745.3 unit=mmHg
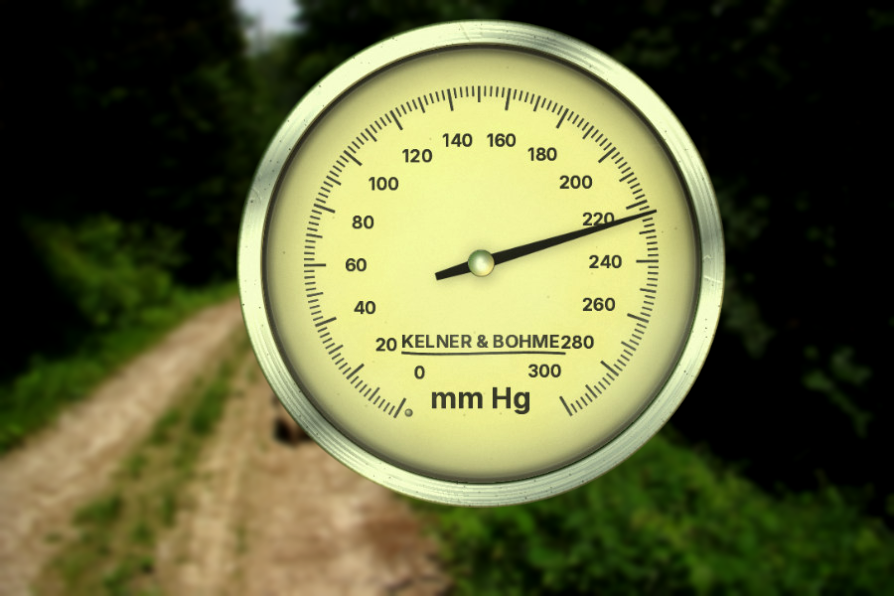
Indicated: value=224 unit=mmHg
